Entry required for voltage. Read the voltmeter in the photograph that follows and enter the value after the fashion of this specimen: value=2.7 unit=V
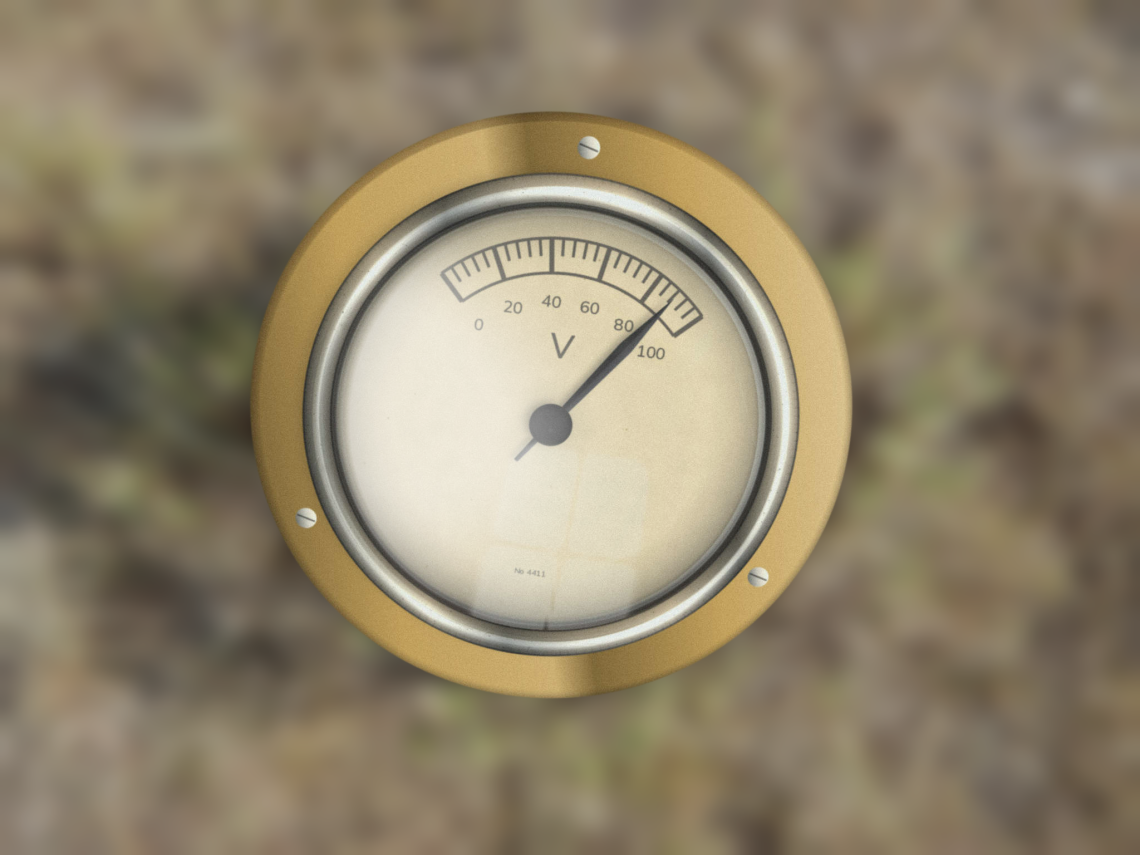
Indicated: value=88 unit=V
